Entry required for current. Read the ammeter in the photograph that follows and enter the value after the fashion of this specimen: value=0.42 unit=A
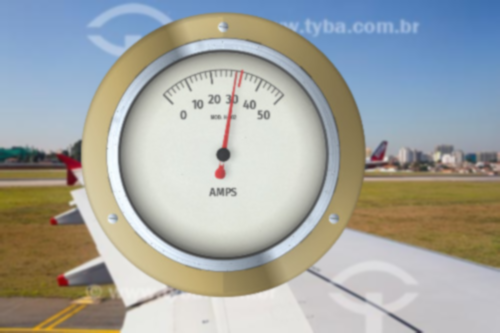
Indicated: value=30 unit=A
